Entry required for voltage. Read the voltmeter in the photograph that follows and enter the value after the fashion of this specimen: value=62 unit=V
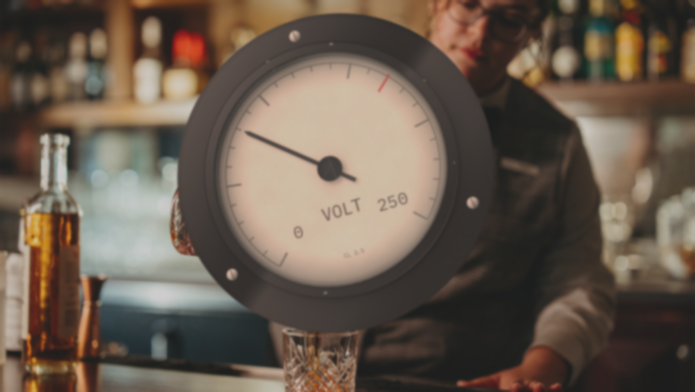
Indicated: value=80 unit=V
